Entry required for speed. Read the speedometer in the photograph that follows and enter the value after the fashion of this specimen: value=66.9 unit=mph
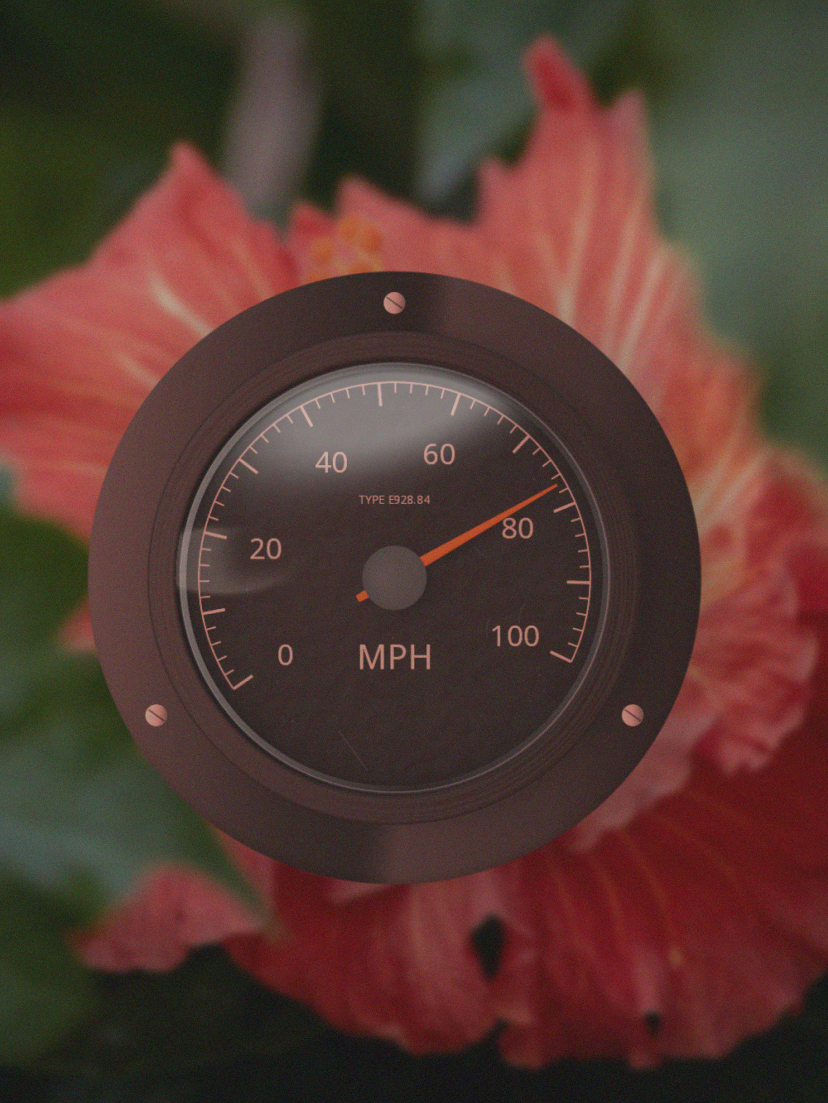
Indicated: value=77 unit=mph
